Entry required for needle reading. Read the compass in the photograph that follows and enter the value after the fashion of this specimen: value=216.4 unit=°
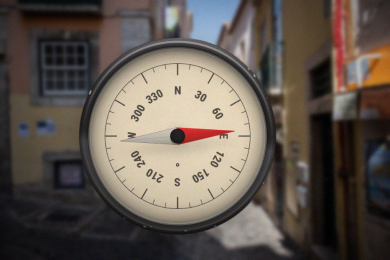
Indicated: value=85 unit=°
